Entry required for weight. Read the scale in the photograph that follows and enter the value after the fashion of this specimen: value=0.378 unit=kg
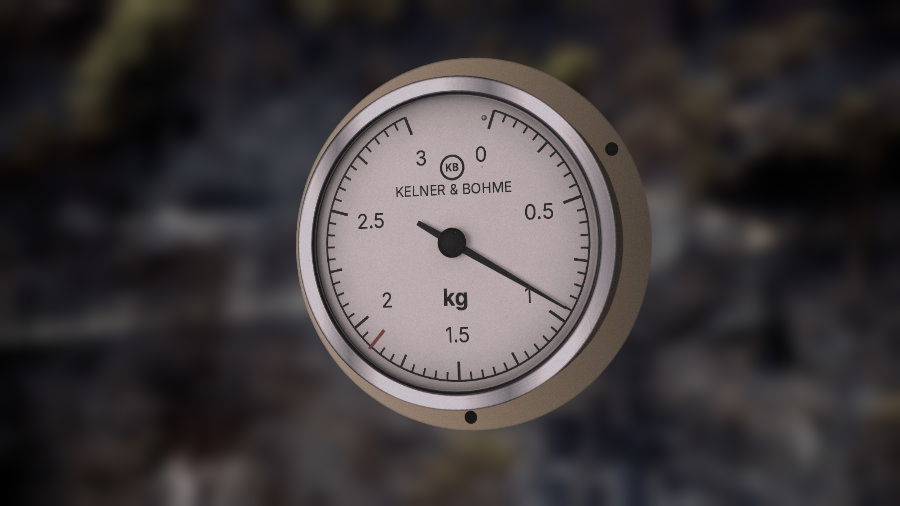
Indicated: value=0.95 unit=kg
